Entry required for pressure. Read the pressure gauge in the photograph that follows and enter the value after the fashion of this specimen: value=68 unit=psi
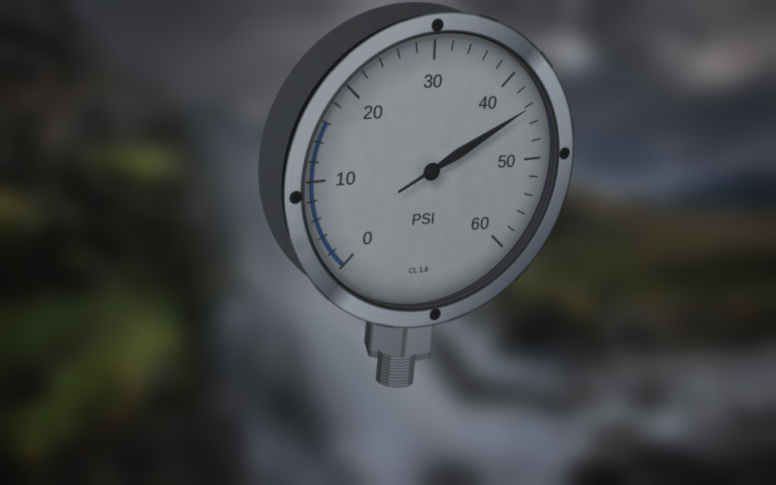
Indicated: value=44 unit=psi
